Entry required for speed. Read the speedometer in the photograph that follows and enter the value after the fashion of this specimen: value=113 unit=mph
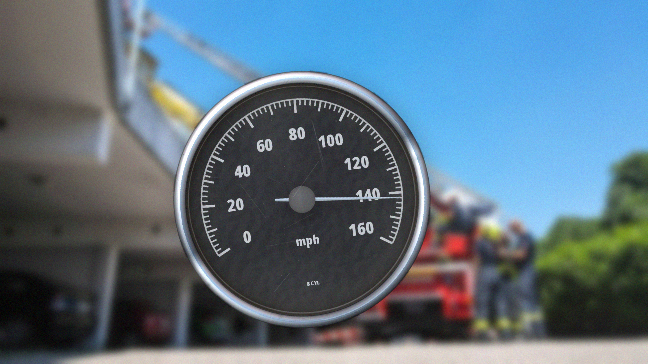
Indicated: value=142 unit=mph
